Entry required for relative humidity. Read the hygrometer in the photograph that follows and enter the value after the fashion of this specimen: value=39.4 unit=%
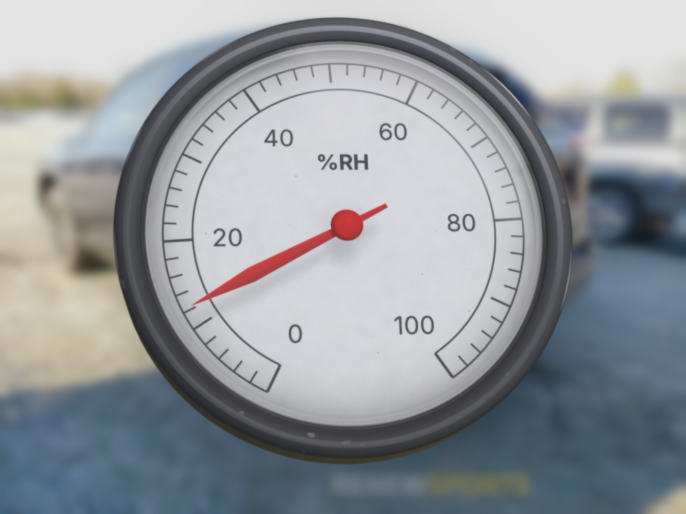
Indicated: value=12 unit=%
